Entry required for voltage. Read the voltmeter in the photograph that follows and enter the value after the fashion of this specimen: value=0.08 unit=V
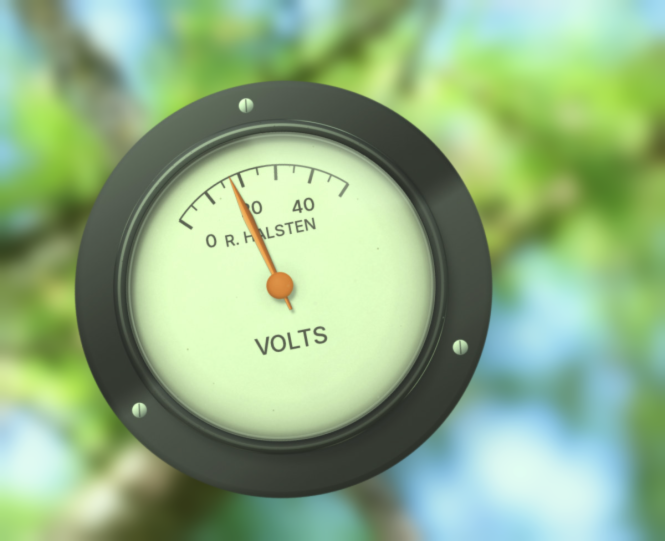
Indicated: value=17.5 unit=V
